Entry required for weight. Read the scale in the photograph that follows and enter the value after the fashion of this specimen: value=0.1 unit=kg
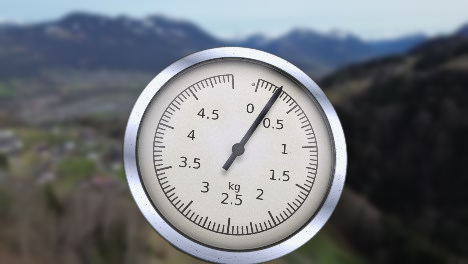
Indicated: value=0.25 unit=kg
